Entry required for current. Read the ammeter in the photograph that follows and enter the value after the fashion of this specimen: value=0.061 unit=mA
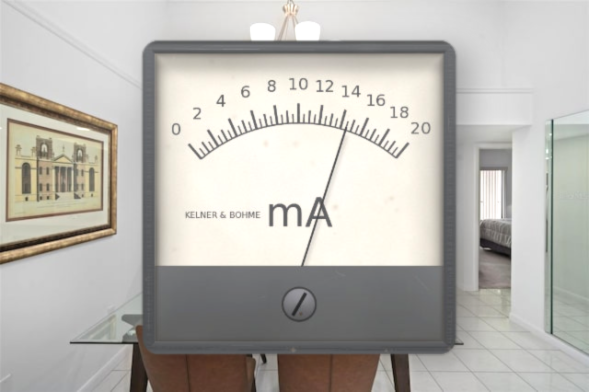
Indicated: value=14.5 unit=mA
